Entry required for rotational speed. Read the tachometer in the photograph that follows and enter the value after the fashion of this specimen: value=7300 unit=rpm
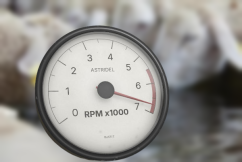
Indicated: value=6750 unit=rpm
